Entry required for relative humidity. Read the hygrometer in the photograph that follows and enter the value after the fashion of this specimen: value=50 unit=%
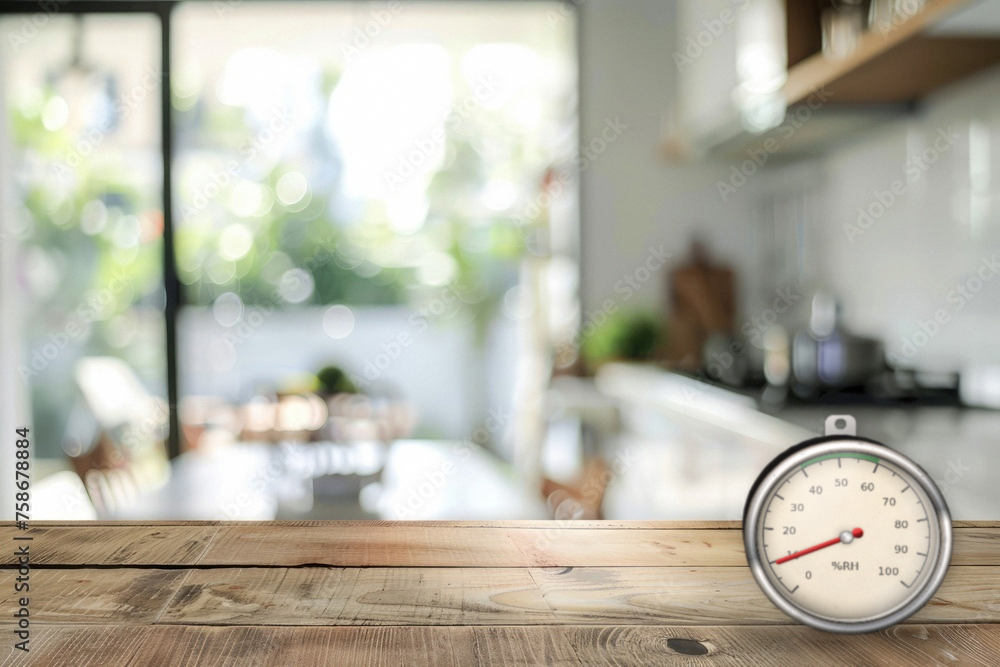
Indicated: value=10 unit=%
